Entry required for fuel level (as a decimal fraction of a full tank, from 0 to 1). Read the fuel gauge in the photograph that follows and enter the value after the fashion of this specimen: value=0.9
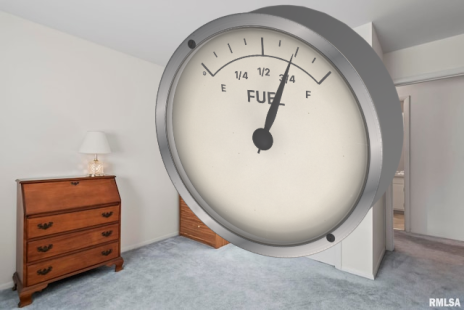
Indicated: value=0.75
